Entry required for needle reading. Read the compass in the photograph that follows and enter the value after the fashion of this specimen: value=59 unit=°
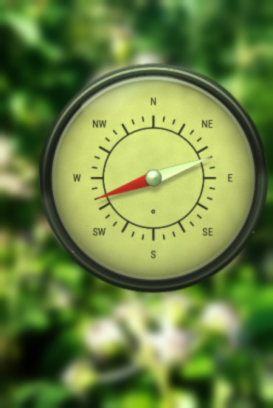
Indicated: value=250 unit=°
